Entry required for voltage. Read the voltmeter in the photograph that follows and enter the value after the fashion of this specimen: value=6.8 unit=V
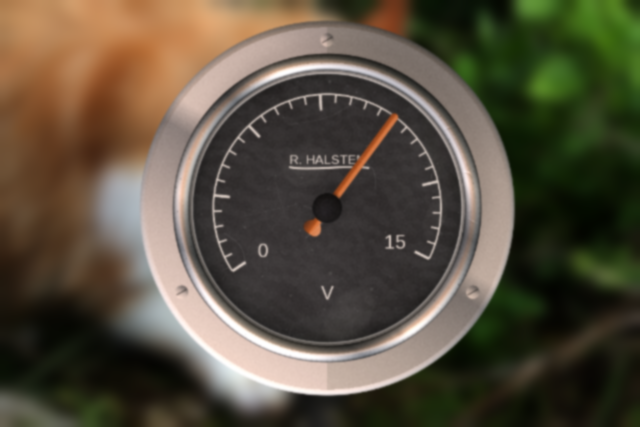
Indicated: value=10 unit=V
